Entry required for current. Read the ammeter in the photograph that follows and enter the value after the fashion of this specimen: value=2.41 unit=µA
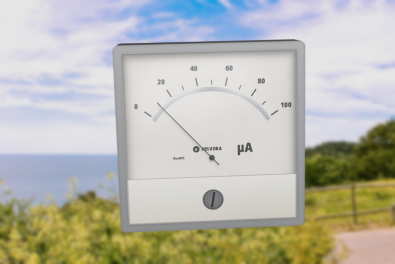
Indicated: value=10 unit=µA
